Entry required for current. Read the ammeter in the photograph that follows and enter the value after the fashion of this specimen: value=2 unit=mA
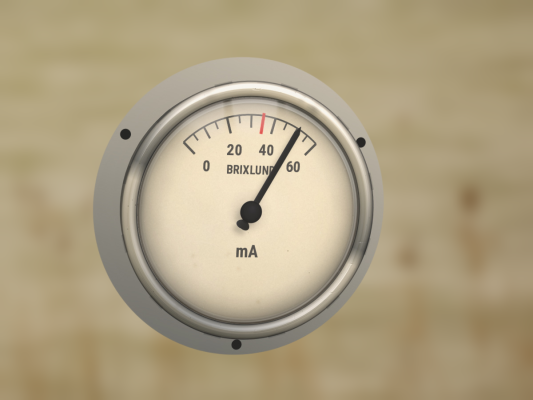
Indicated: value=50 unit=mA
